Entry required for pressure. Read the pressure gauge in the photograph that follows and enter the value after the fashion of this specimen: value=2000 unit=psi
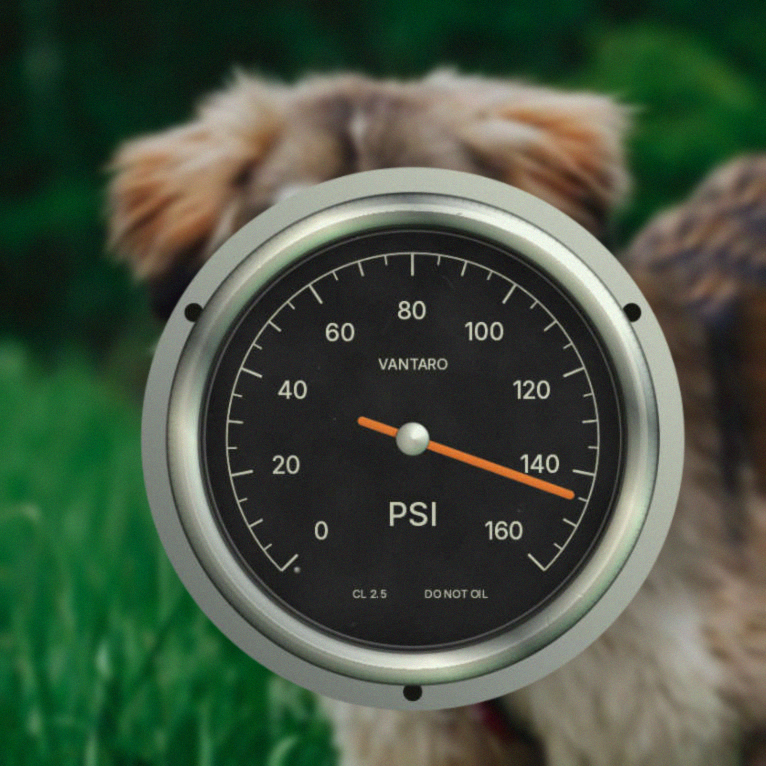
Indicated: value=145 unit=psi
